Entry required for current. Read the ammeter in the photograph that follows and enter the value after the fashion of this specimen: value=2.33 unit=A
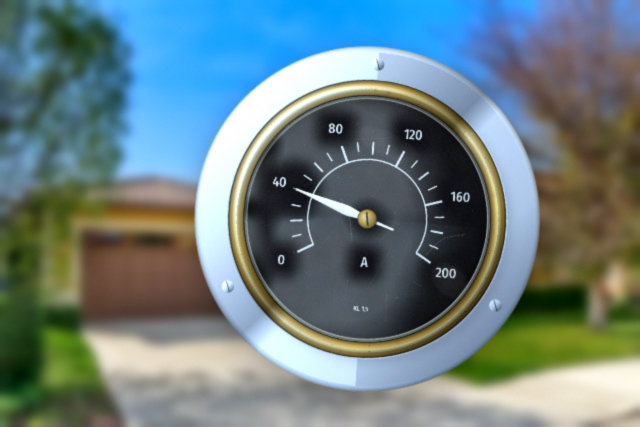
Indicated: value=40 unit=A
